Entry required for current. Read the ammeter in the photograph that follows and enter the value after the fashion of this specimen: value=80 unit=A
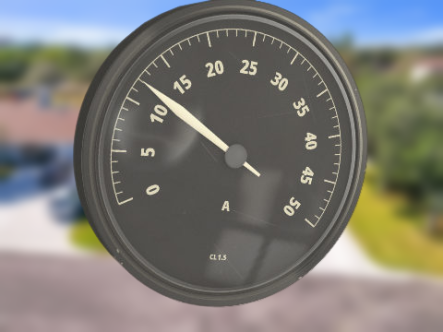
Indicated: value=12 unit=A
